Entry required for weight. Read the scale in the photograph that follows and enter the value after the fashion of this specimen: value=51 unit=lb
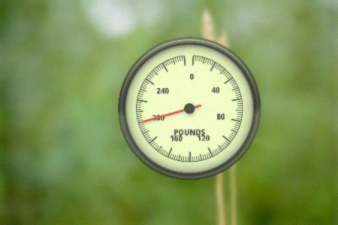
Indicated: value=200 unit=lb
